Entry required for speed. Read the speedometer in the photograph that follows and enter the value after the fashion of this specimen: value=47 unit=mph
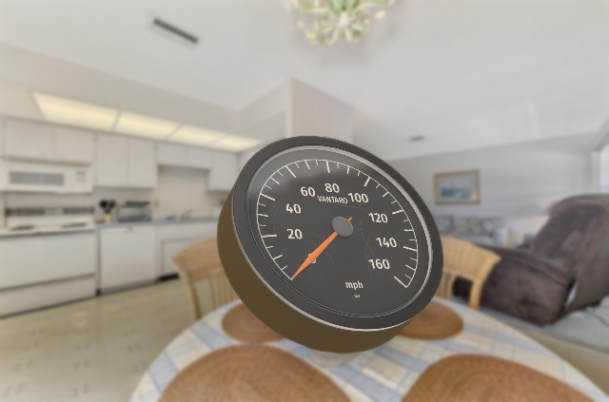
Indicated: value=0 unit=mph
